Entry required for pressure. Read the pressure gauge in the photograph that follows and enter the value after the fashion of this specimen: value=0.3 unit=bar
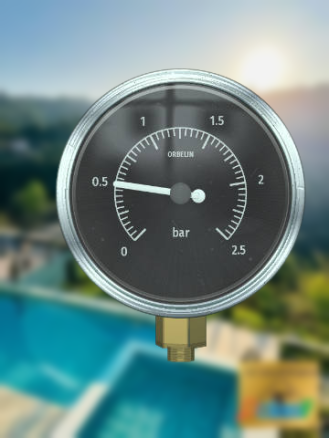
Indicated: value=0.5 unit=bar
